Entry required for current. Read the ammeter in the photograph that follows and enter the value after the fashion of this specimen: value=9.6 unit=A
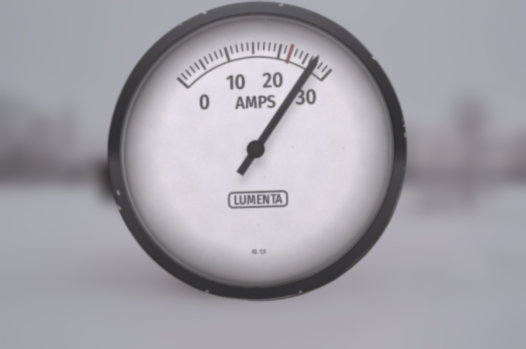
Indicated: value=27 unit=A
